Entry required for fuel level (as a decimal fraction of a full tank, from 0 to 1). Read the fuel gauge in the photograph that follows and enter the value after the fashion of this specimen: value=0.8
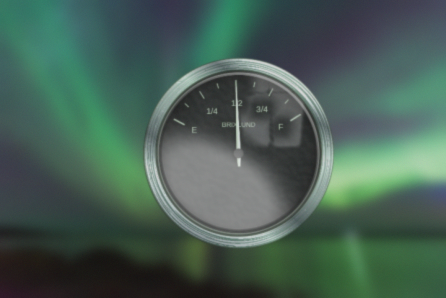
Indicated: value=0.5
